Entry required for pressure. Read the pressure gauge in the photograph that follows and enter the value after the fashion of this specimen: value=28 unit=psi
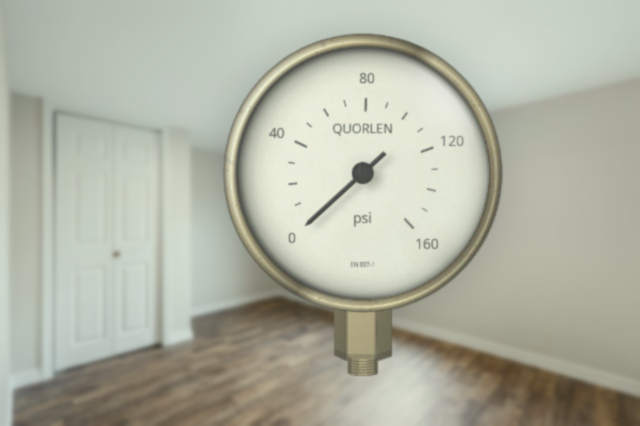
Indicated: value=0 unit=psi
